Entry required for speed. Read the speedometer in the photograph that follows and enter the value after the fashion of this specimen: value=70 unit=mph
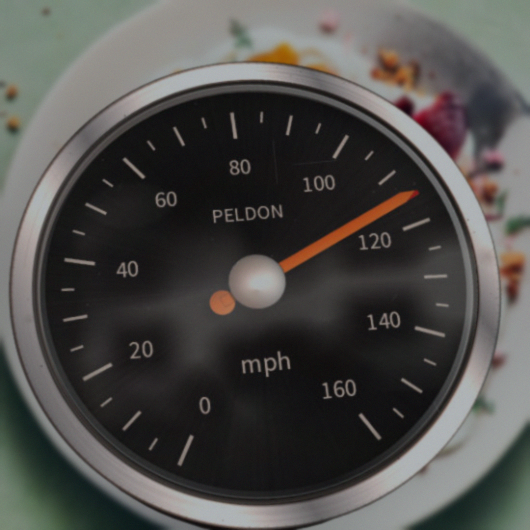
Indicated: value=115 unit=mph
